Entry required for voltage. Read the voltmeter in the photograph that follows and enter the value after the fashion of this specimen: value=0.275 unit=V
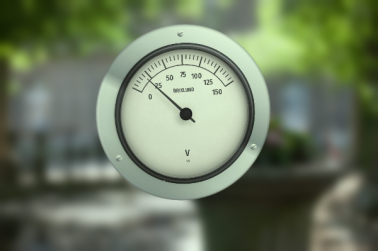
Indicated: value=20 unit=V
